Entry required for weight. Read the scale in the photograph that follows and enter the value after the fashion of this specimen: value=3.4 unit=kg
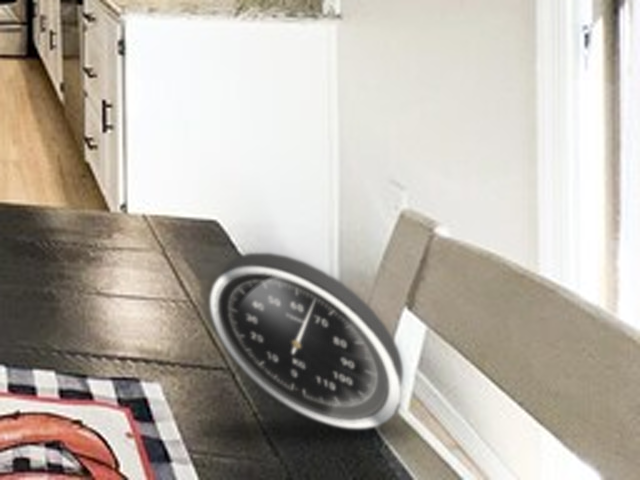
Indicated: value=65 unit=kg
